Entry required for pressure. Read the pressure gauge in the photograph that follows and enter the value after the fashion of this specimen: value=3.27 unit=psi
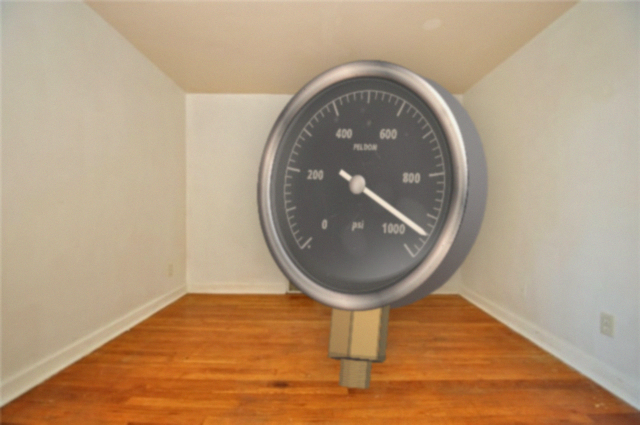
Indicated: value=940 unit=psi
